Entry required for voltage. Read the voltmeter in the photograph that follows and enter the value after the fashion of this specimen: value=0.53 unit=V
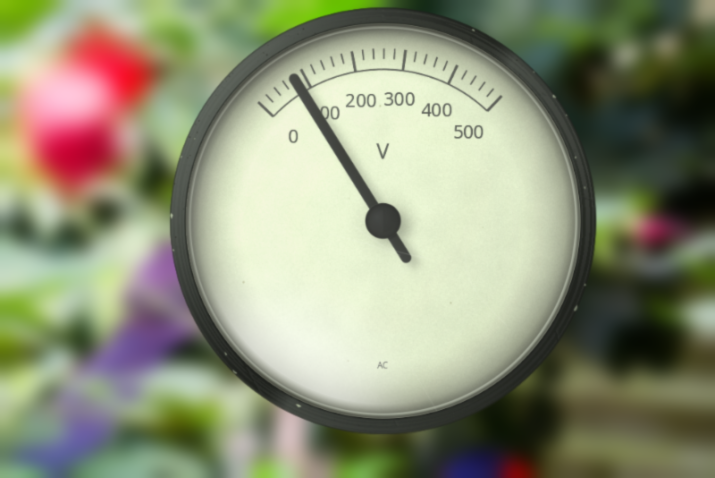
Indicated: value=80 unit=V
